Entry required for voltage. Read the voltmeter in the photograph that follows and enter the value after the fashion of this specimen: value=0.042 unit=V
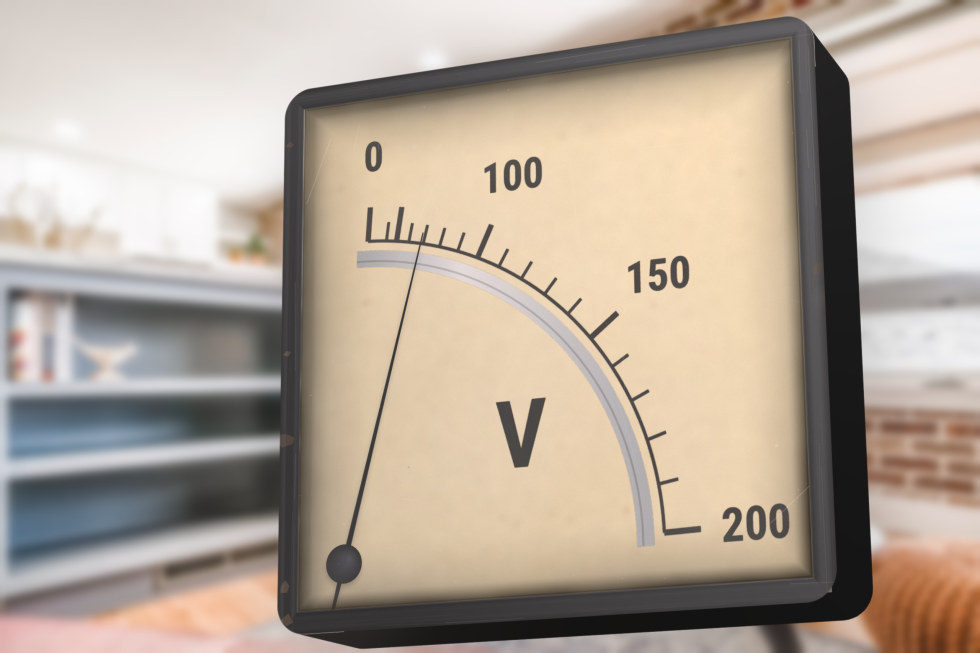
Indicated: value=70 unit=V
